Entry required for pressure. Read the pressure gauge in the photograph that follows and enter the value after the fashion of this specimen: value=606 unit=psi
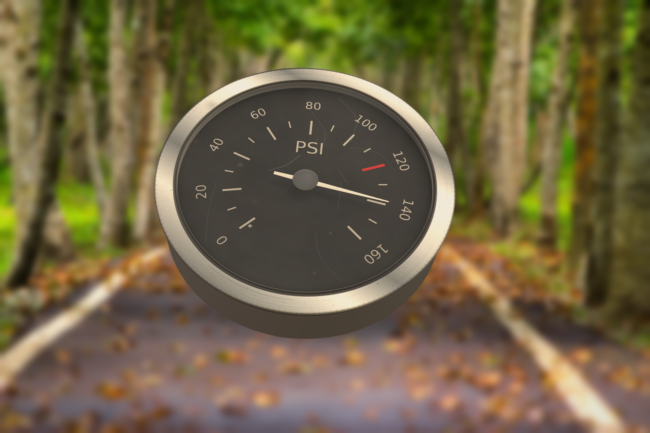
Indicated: value=140 unit=psi
